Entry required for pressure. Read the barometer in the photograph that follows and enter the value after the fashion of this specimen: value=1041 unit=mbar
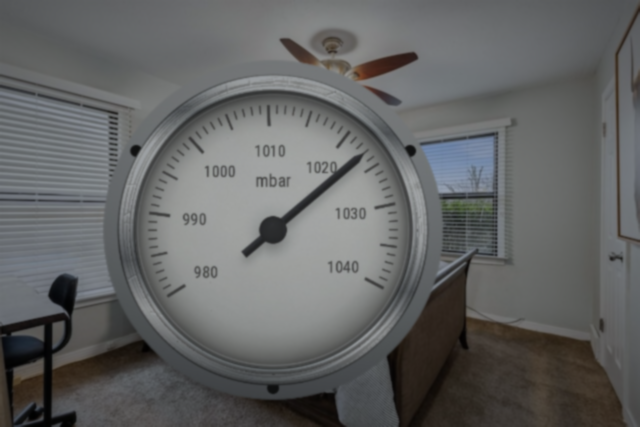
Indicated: value=1023 unit=mbar
